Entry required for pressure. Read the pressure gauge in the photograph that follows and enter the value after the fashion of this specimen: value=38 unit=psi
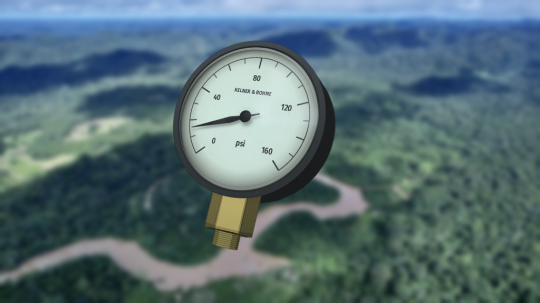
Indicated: value=15 unit=psi
